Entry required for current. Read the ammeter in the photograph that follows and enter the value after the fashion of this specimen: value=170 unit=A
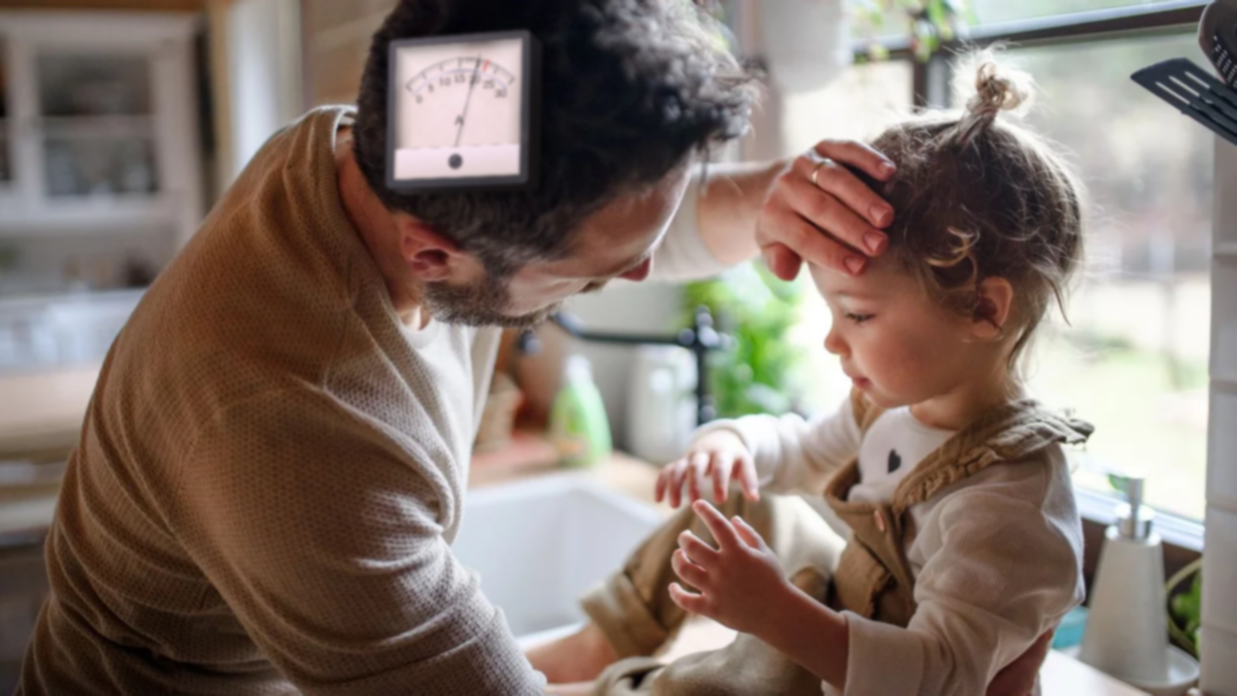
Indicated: value=20 unit=A
